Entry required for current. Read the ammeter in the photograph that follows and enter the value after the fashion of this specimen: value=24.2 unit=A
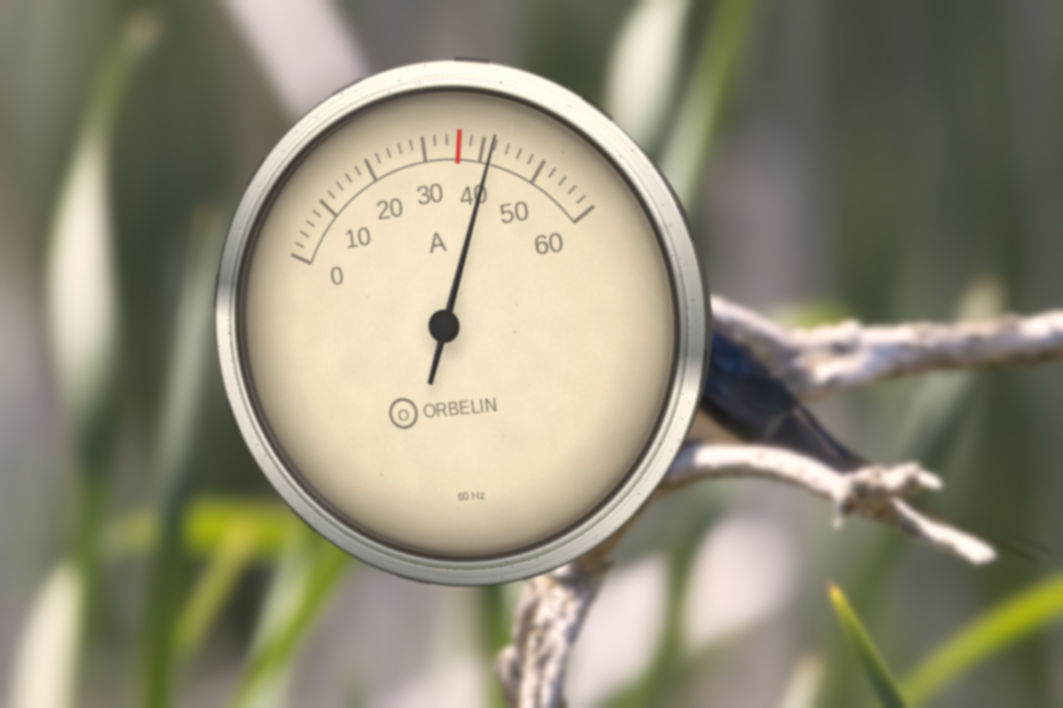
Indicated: value=42 unit=A
